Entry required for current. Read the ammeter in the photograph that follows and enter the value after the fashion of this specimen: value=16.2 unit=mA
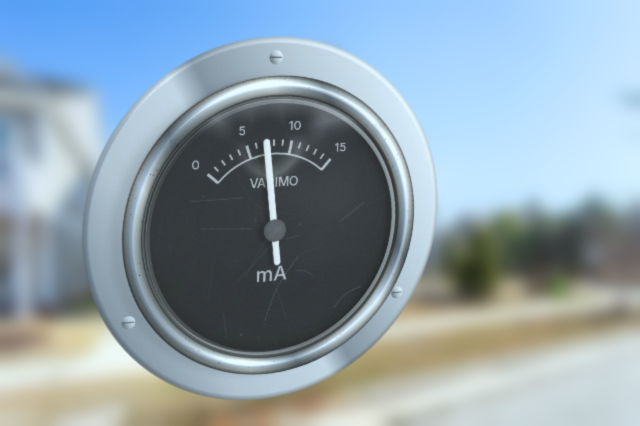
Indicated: value=7 unit=mA
